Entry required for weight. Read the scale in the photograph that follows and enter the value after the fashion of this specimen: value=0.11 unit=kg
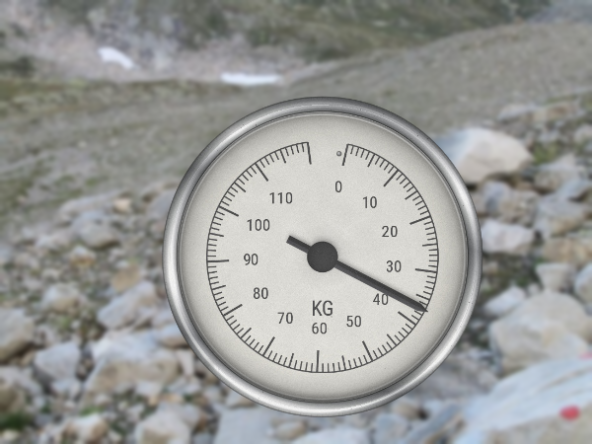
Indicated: value=37 unit=kg
